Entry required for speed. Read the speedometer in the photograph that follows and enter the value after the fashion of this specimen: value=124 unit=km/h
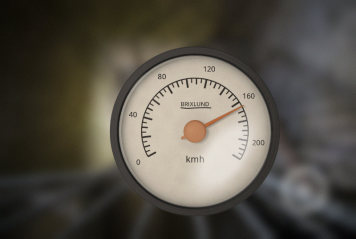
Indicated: value=165 unit=km/h
